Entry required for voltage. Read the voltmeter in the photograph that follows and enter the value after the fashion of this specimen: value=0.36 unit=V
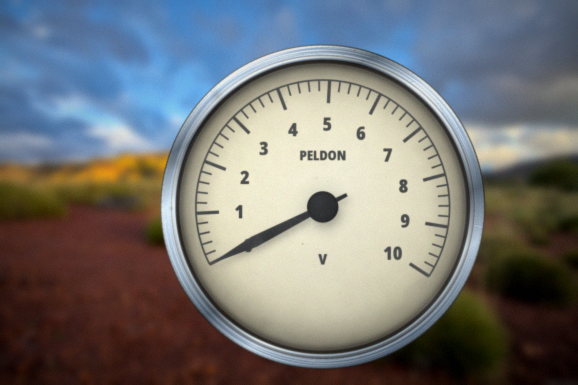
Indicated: value=0 unit=V
